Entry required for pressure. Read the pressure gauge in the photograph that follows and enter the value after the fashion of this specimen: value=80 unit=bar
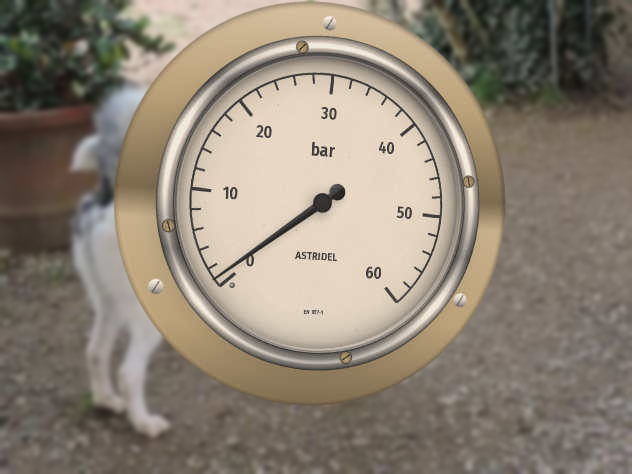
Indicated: value=1 unit=bar
